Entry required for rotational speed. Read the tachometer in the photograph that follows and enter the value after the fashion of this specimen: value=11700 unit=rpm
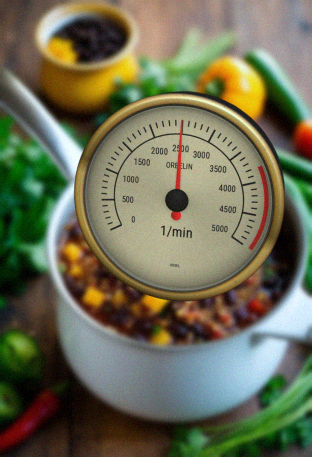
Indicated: value=2500 unit=rpm
